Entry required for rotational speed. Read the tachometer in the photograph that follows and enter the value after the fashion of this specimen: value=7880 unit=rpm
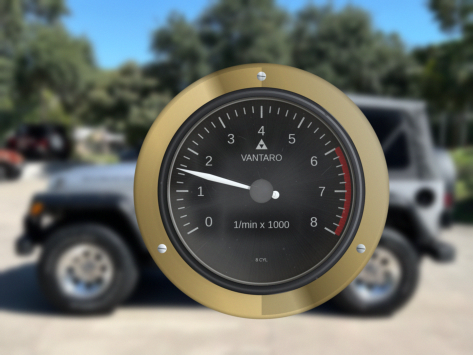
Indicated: value=1500 unit=rpm
